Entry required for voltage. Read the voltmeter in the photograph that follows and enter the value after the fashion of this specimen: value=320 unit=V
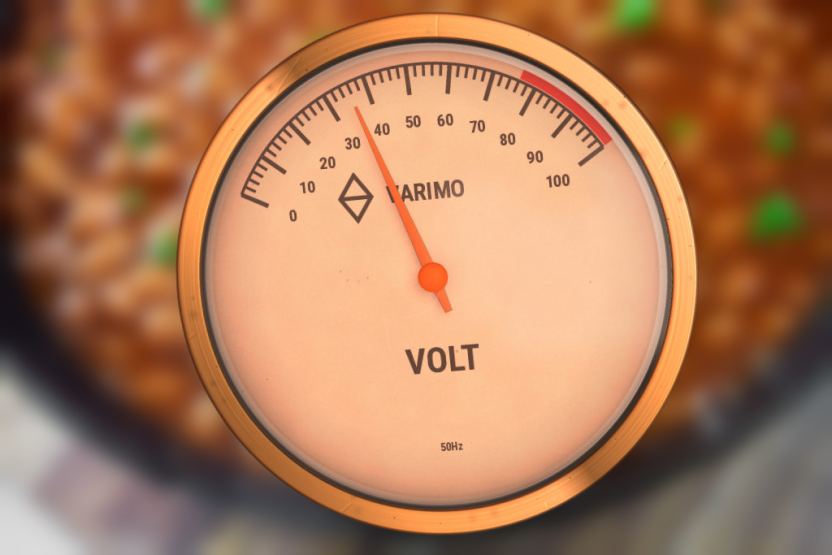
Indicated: value=36 unit=V
